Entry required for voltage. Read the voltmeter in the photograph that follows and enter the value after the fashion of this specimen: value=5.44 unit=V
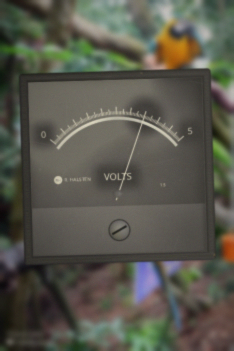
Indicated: value=3.5 unit=V
